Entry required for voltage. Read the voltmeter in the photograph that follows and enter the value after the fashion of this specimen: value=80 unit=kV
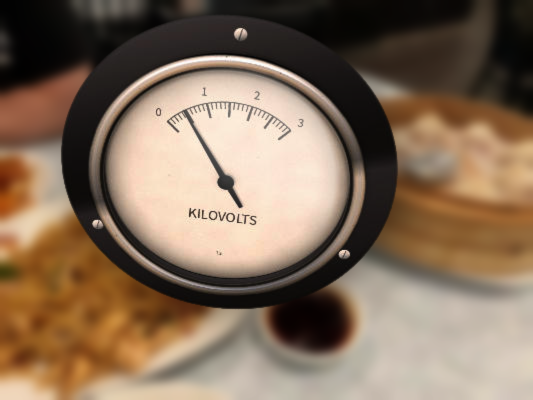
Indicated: value=0.5 unit=kV
